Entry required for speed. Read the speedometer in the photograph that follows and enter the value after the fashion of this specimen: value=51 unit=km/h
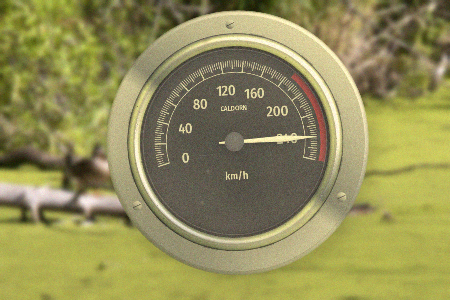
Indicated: value=240 unit=km/h
